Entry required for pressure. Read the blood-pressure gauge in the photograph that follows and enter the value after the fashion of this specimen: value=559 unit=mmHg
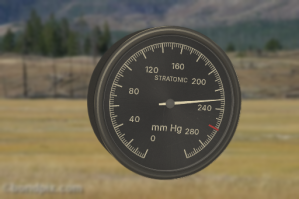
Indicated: value=230 unit=mmHg
